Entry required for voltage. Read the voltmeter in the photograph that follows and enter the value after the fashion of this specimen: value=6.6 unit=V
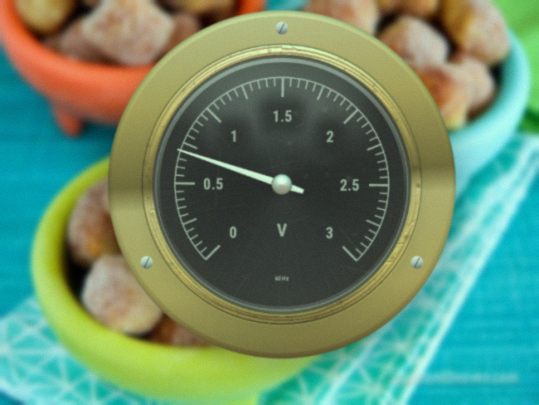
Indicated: value=0.7 unit=V
